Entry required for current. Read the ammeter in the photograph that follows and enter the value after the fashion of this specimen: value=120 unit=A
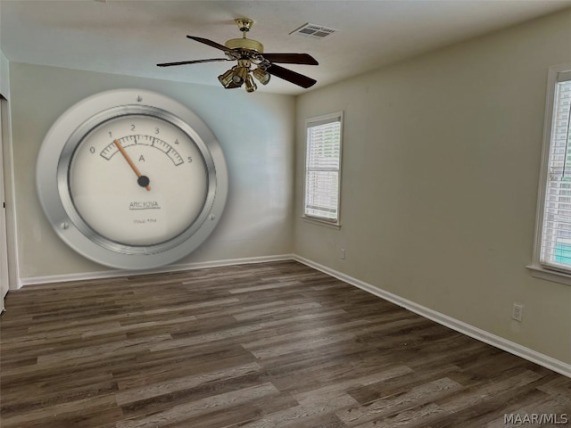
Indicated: value=1 unit=A
